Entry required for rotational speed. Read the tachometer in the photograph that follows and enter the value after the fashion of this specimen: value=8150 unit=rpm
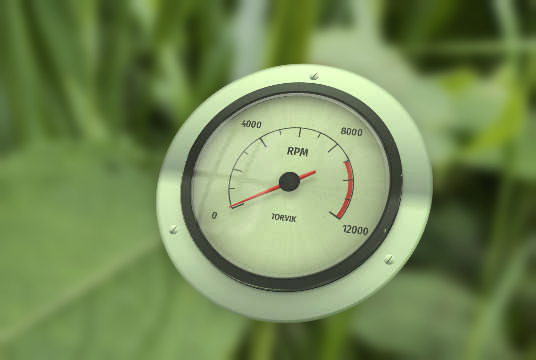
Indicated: value=0 unit=rpm
